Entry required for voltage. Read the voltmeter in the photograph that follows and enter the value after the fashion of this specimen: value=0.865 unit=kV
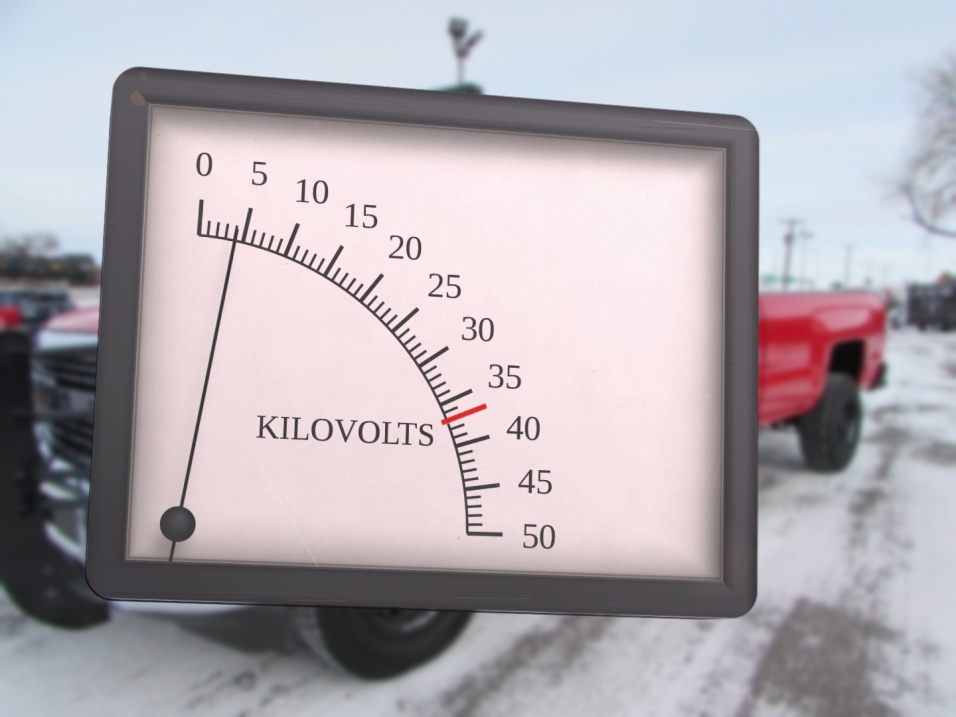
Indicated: value=4 unit=kV
